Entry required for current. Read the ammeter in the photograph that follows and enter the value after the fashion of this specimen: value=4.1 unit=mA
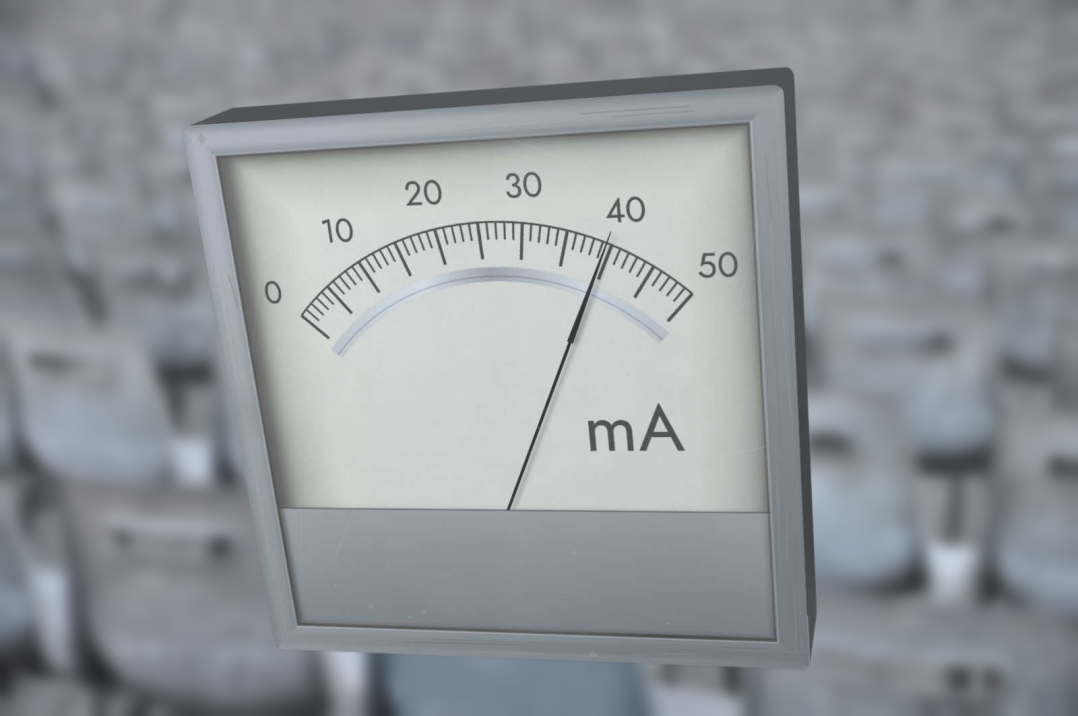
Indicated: value=39.5 unit=mA
